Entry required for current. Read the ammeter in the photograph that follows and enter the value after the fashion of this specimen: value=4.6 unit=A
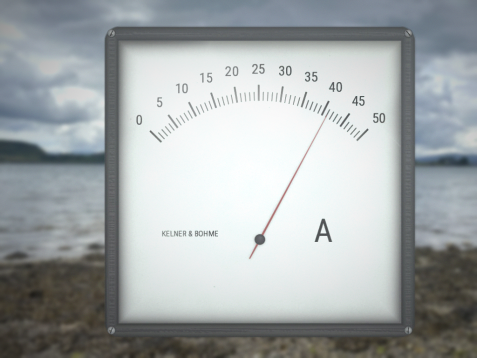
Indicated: value=41 unit=A
